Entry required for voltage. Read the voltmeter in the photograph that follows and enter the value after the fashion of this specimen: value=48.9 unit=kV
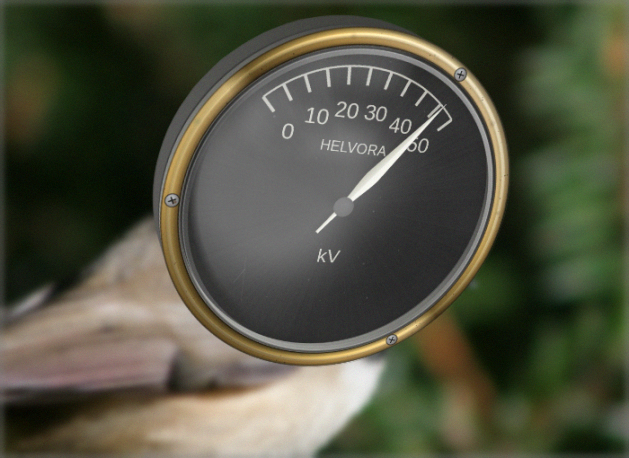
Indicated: value=45 unit=kV
